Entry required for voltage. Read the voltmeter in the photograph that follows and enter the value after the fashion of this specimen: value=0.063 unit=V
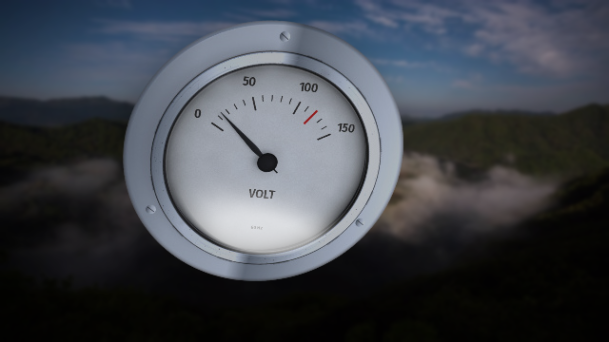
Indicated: value=15 unit=V
